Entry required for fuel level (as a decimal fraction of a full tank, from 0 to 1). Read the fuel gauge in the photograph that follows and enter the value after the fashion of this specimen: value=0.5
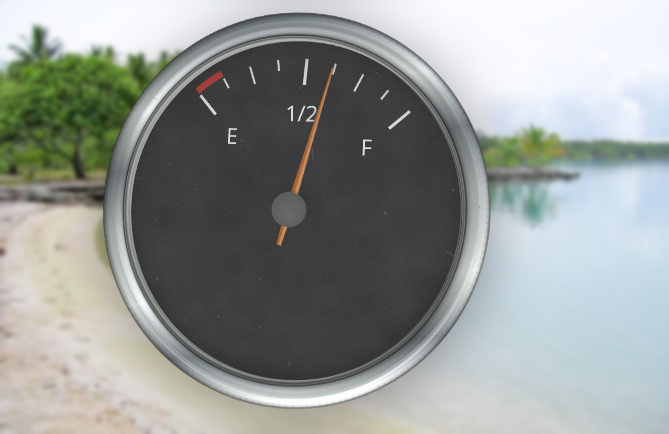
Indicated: value=0.625
